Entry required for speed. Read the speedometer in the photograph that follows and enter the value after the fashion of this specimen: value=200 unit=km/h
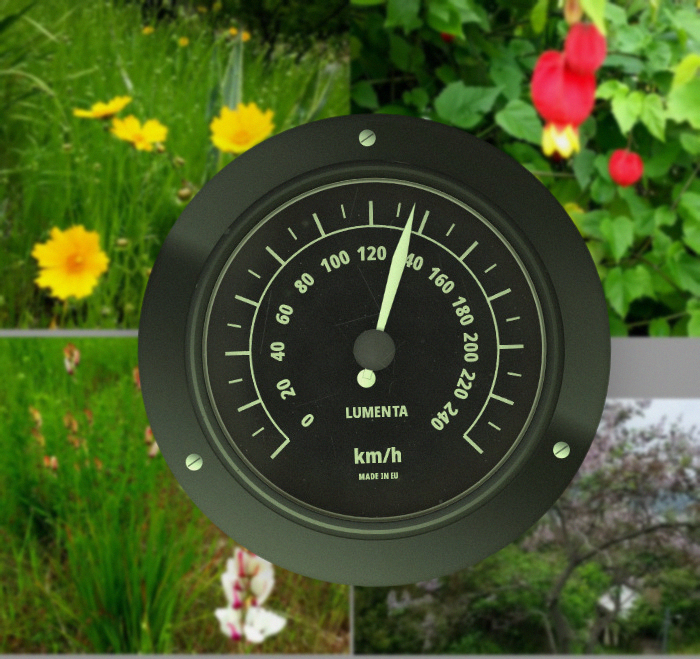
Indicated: value=135 unit=km/h
